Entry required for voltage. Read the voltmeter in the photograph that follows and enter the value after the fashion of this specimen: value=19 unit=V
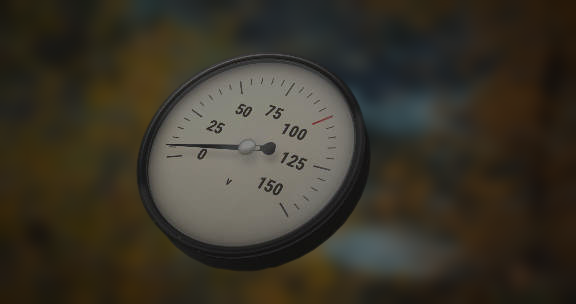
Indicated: value=5 unit=V
